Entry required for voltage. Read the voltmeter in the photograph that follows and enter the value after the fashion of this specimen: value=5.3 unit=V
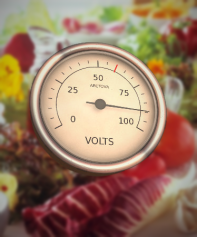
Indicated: value=90 unit=V
